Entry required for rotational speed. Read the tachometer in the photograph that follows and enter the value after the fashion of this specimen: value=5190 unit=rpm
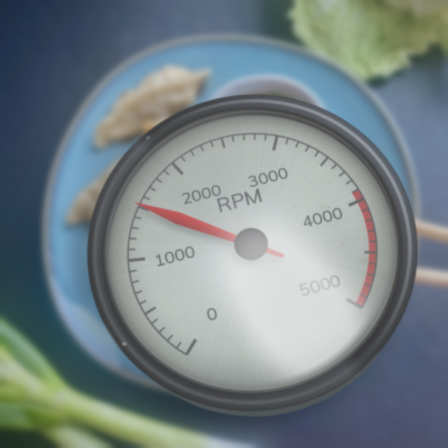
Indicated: value=1500 unit=rpm
